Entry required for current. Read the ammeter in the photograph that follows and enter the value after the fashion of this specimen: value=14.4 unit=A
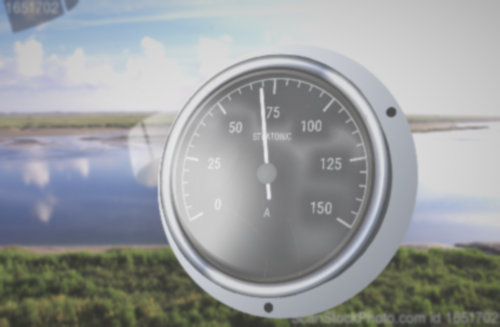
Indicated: value=70 unit=A
